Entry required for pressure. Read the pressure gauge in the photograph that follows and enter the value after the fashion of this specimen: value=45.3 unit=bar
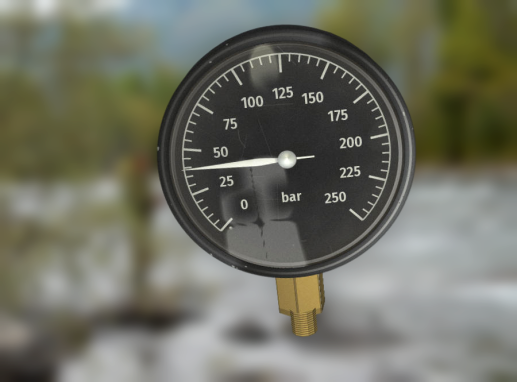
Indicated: value=40 unit=bar
